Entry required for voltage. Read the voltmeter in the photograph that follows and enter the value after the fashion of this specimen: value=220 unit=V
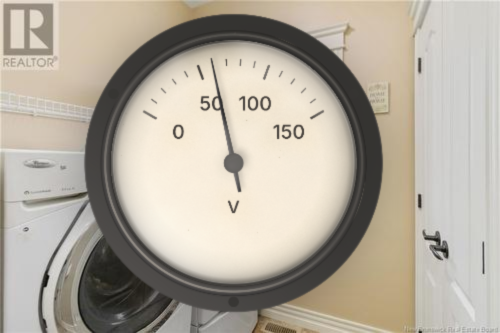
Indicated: value=60 unit=V
